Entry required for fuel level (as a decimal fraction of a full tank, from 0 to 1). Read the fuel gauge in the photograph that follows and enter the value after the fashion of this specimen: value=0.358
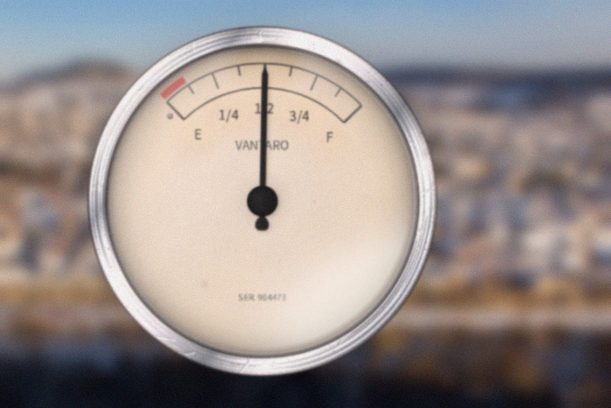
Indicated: value=0.5
